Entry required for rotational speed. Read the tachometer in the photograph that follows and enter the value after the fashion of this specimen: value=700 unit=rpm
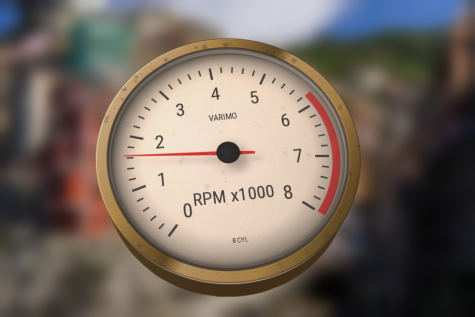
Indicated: value=1600 unit=rpm
